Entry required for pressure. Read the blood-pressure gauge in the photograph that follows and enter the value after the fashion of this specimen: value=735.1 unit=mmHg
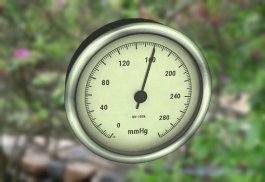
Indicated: value=160 unit=mmHg
